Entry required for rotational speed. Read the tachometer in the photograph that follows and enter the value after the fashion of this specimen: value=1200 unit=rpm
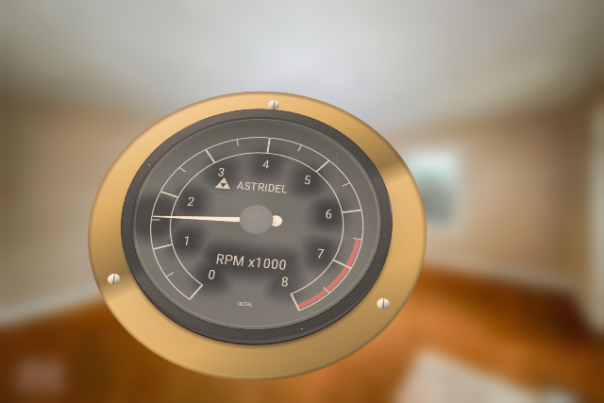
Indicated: value=1500 unit=rpm
